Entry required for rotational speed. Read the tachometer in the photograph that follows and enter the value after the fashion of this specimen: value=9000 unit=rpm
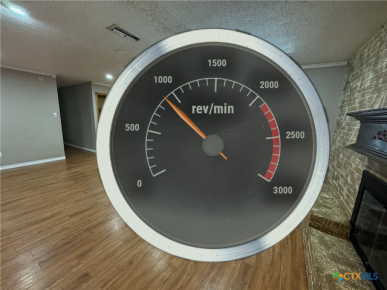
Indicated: value=900 unit=rpm
